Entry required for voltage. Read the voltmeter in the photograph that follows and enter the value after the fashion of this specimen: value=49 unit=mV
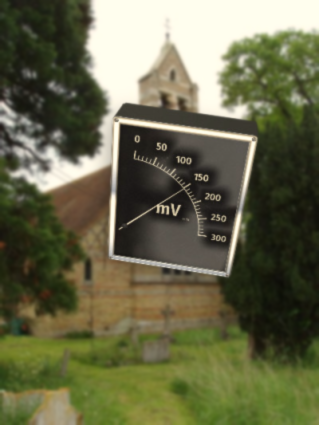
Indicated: value=150 unit=mV
